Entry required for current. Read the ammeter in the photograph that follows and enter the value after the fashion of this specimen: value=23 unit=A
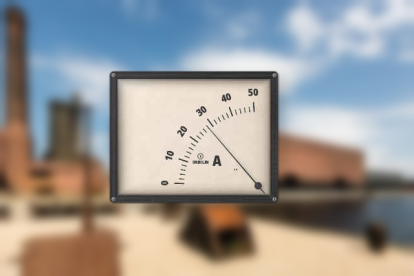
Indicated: value=28 unit=A
